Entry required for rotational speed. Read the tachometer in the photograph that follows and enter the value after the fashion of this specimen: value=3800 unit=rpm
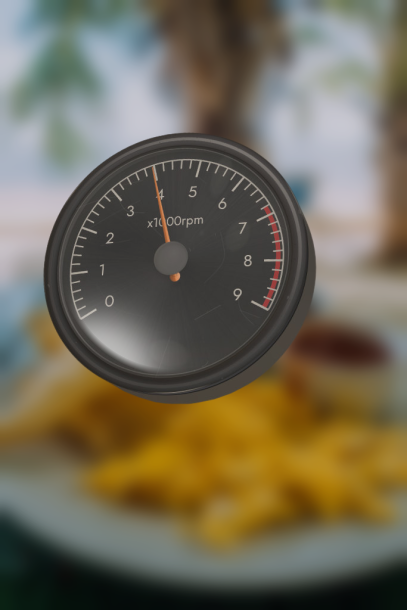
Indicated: value=4000 unit=rpm
